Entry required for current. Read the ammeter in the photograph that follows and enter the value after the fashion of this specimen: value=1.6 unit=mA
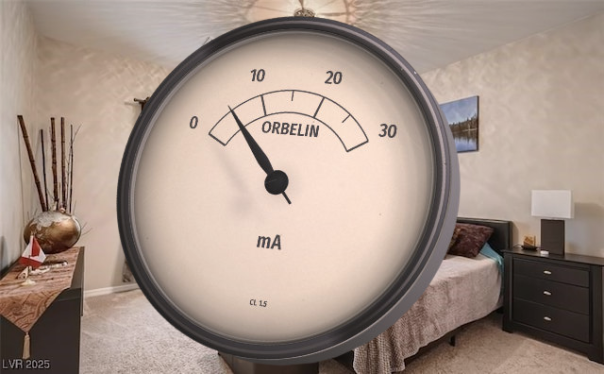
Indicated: value=5 unit=mA
